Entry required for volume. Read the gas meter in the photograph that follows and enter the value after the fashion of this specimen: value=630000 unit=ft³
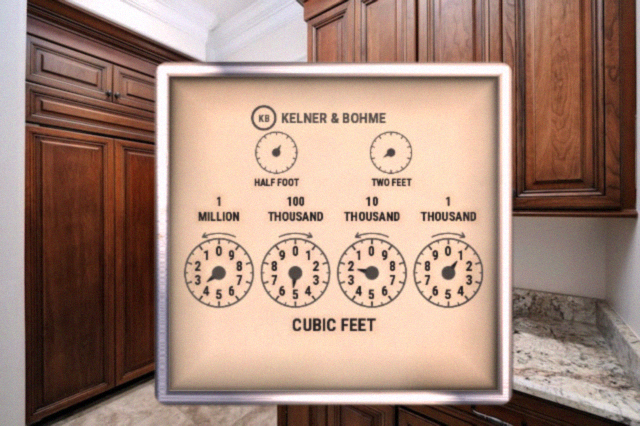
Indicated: value=352100 unit=ft³
